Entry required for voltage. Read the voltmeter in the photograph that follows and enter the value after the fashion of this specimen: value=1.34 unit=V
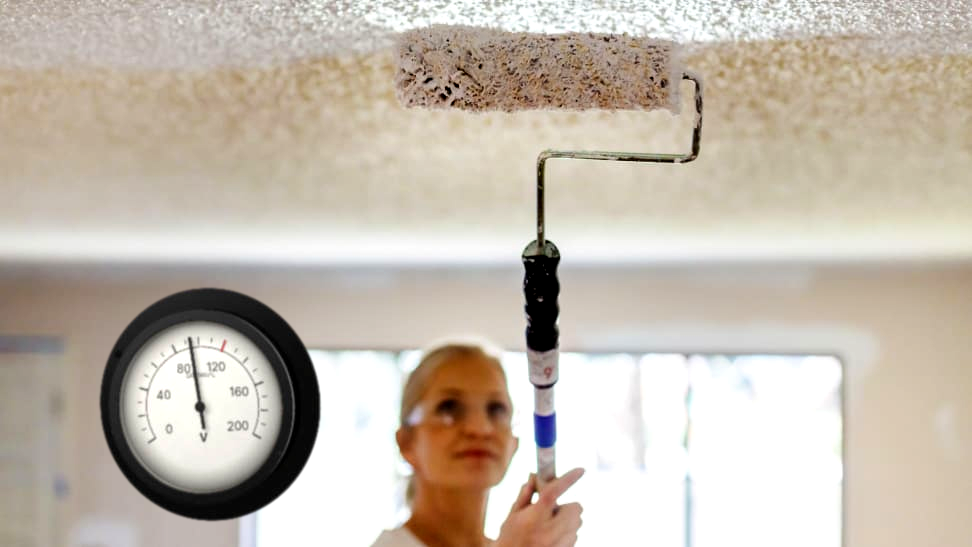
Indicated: value=95 unit=V
